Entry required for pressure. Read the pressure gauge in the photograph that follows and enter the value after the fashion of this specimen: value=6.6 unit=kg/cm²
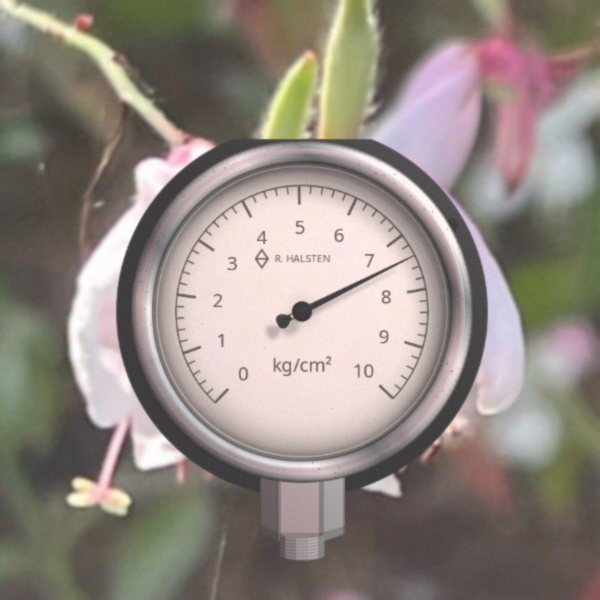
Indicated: value=7.4 unit=kg/cm²
